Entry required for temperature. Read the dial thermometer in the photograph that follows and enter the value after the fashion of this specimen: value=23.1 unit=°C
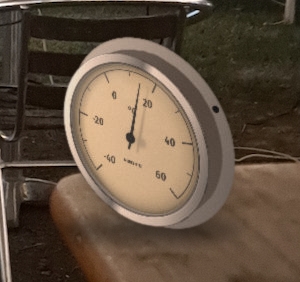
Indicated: value=15 unit=°C
